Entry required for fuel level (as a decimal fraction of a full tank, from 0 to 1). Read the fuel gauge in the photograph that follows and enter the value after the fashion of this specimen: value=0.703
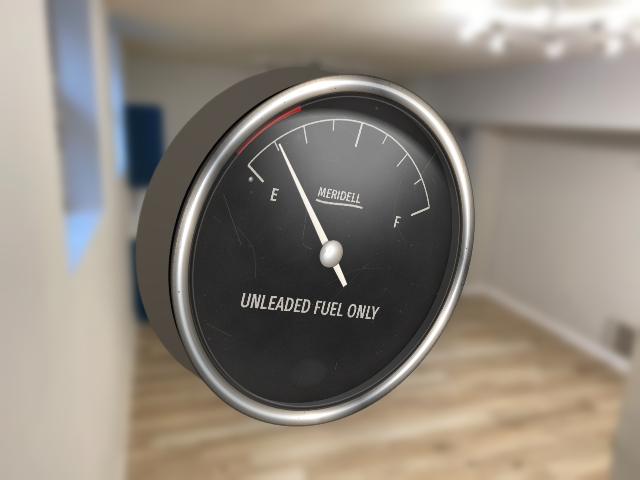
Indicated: value=0.125
